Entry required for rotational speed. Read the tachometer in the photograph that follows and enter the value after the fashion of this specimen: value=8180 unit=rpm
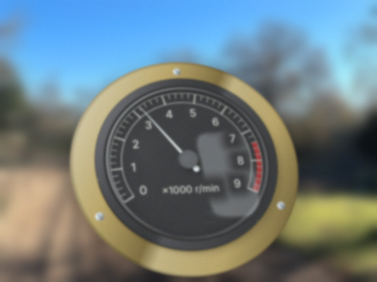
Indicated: value=3200 unit=rpm
